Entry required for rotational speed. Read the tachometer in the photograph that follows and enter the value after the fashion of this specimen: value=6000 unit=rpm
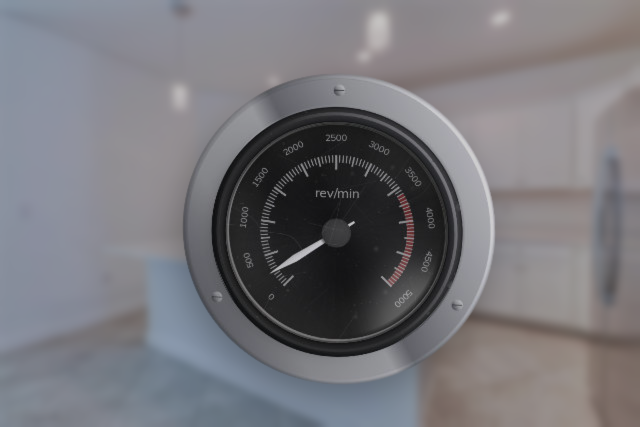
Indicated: value=250 unit=rpm
